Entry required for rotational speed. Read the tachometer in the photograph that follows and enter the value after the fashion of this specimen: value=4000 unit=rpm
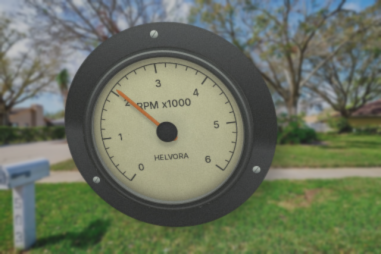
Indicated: value=2100 unit=rpm
